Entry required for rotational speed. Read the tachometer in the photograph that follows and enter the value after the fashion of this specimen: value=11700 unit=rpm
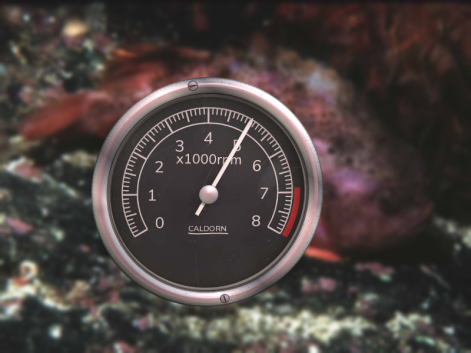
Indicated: value=5000 unit=rpm
